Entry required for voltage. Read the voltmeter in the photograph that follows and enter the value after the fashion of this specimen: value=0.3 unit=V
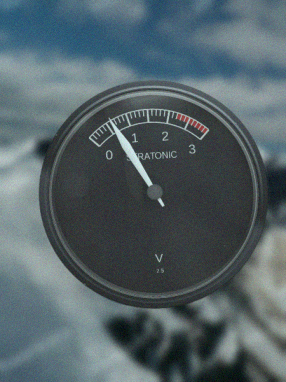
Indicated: value=0.6 unit=V
